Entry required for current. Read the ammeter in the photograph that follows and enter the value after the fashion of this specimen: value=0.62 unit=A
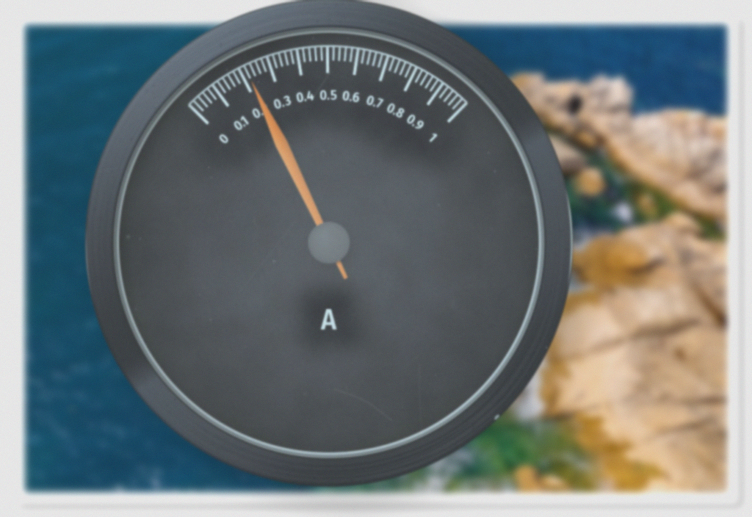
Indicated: value=0.22 unit=A
